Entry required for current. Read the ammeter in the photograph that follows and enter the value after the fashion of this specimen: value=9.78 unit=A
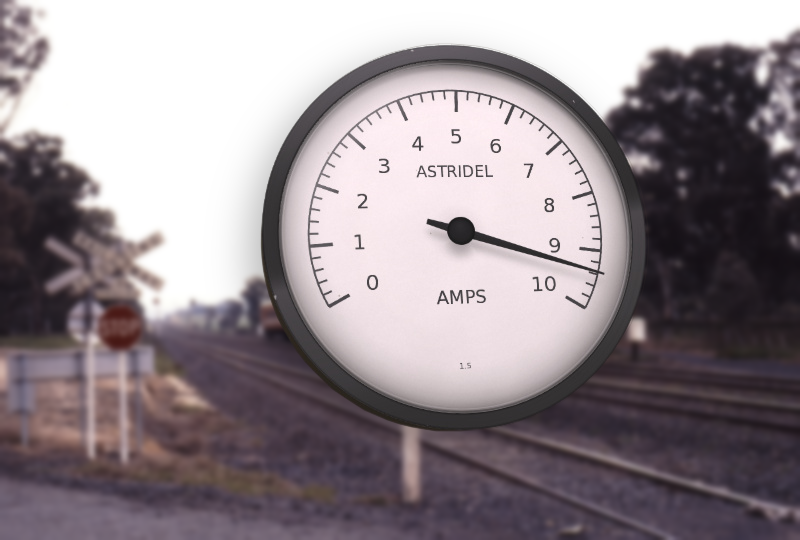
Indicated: value=9.4 unit=A
